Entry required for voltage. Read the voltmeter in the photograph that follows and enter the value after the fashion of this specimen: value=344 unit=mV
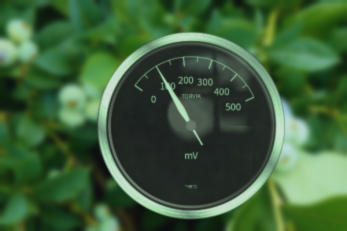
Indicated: value=100 unit=mV
